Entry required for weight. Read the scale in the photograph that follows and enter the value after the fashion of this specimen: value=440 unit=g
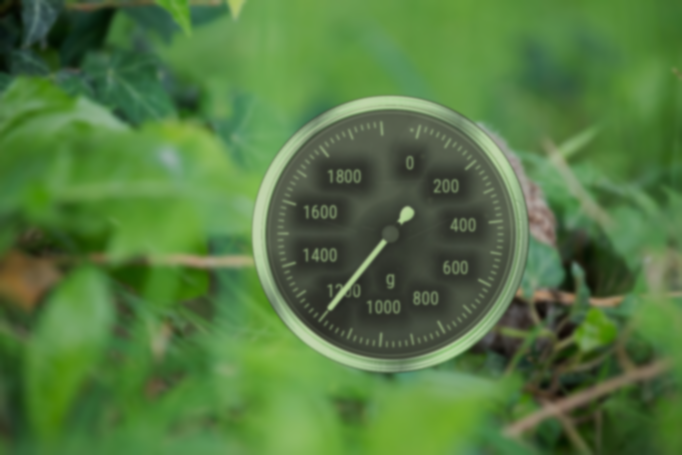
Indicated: value=1200 unit=g
